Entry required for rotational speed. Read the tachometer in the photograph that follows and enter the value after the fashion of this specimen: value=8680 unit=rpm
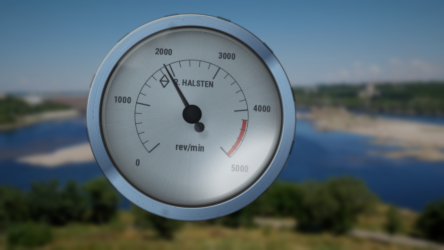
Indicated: value=1900 unit=rpm
